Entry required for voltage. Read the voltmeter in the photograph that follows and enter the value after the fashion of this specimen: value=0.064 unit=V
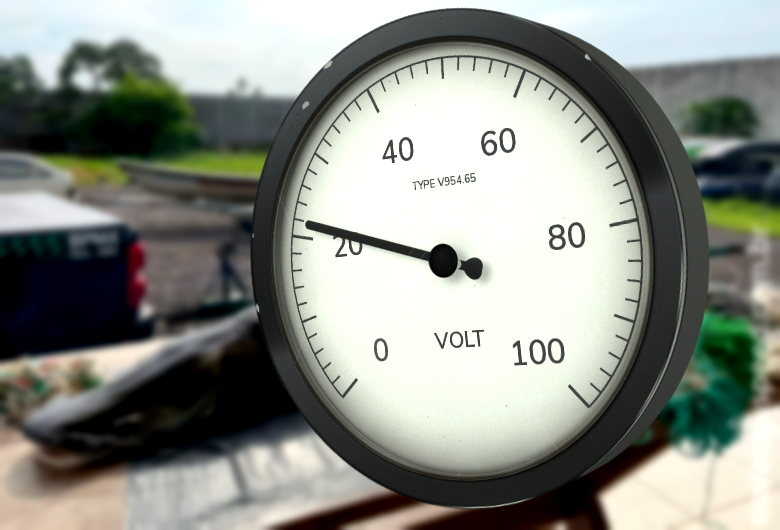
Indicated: value=22 unit=V
